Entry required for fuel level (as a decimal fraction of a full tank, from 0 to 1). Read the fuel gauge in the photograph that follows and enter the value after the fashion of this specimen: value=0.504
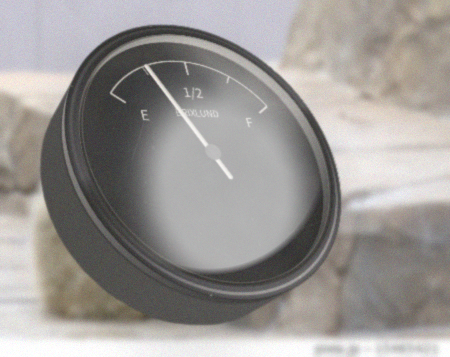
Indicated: value=0.25
